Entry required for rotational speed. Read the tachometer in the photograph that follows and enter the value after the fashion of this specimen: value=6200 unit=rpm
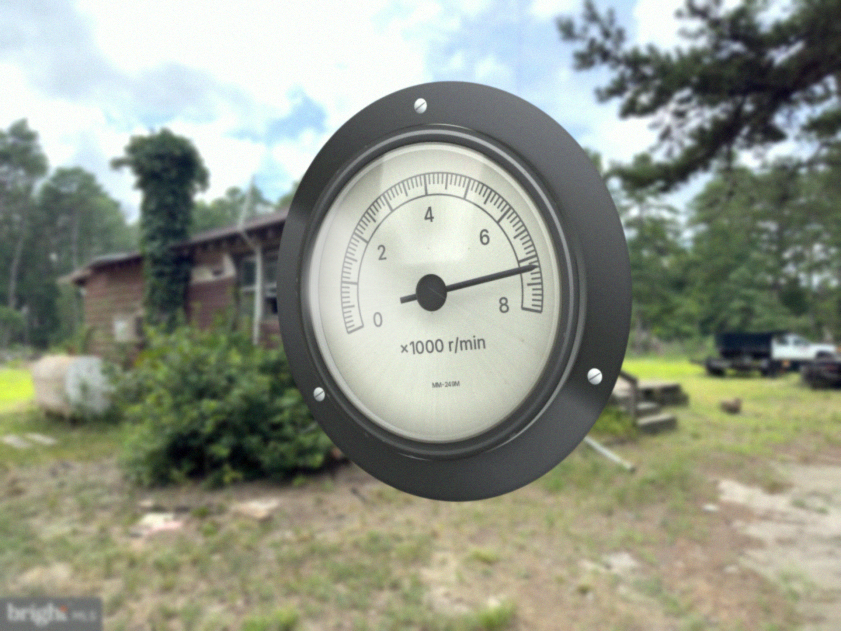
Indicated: value=7200 unit=rpm
